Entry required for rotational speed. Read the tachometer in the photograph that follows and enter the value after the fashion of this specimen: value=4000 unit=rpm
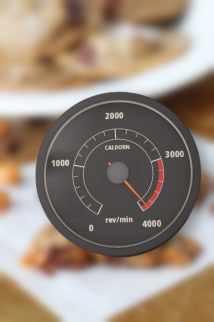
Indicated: value=3900 unit=rpm
